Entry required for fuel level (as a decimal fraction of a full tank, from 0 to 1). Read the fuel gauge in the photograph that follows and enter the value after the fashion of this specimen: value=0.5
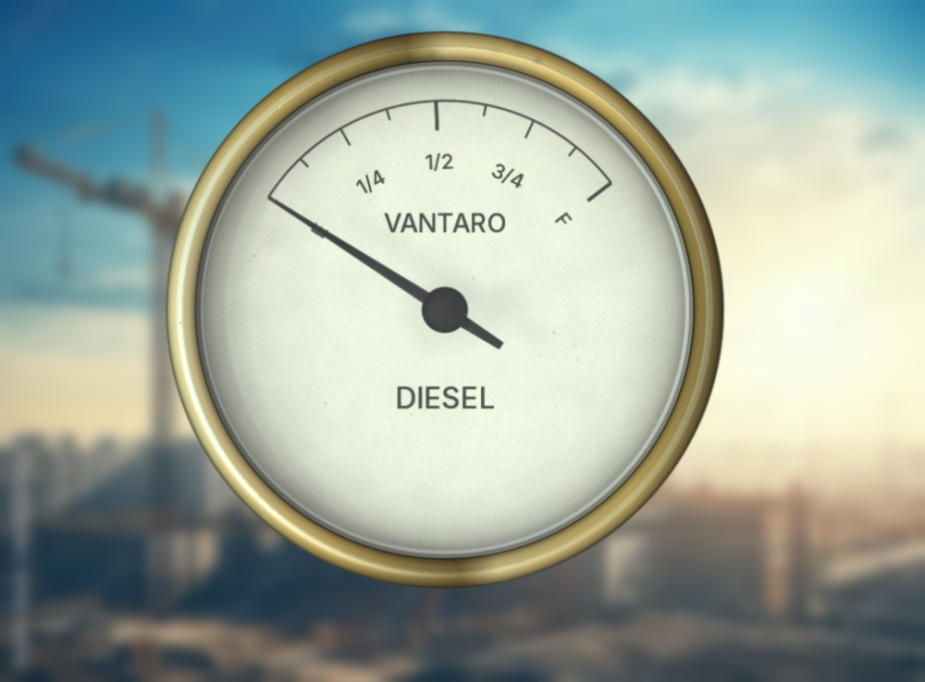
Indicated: value=0
